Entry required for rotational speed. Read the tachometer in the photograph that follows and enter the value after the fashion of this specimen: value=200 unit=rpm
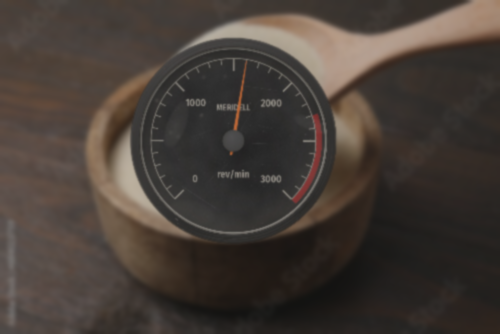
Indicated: value=1600 unit=rpm
